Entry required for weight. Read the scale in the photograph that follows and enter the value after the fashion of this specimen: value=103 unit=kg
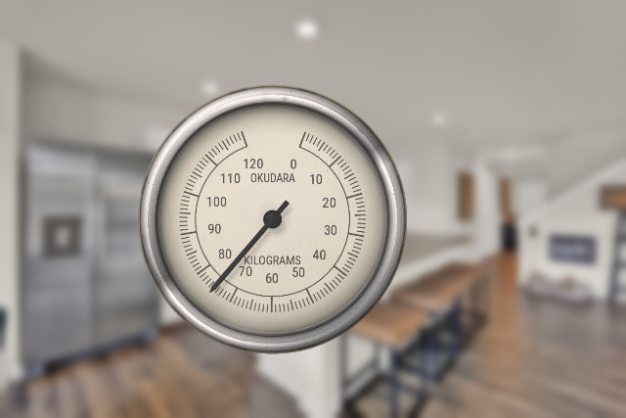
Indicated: value=75 unit=kg
